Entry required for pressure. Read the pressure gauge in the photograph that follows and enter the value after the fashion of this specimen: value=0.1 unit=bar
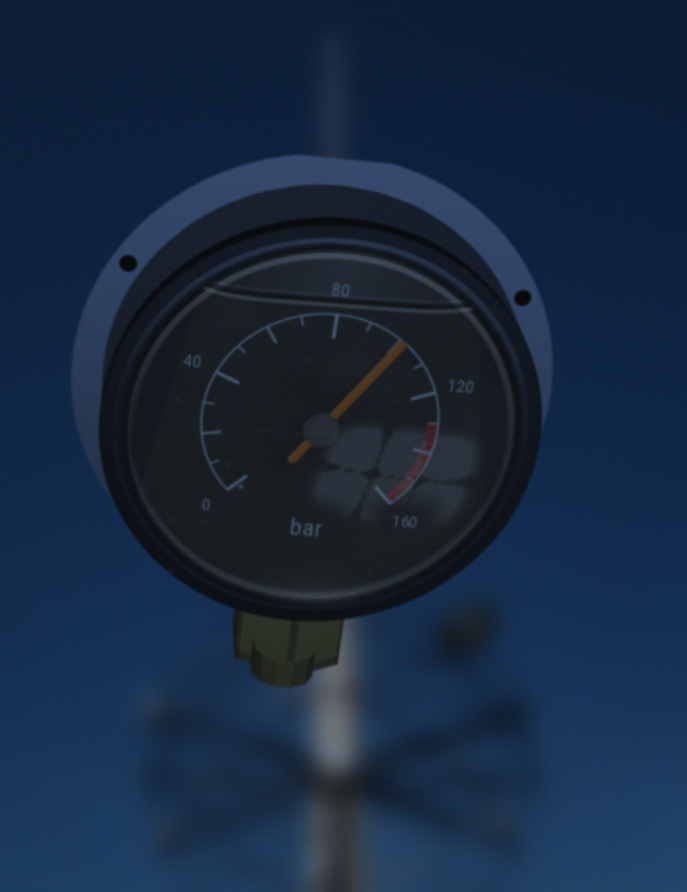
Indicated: value=100 unit=bar
